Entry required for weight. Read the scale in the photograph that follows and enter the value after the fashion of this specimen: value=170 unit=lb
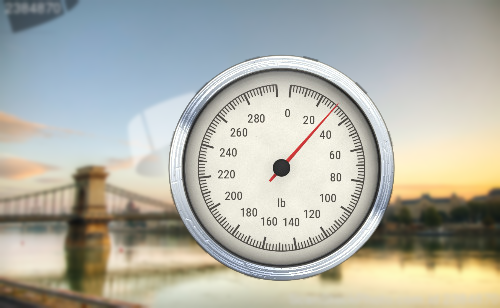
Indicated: value=30 unit=lb
